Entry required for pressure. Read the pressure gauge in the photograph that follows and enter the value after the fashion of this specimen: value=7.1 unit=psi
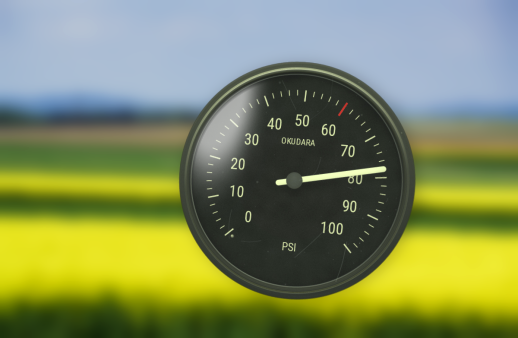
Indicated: value=78 unit=psi
